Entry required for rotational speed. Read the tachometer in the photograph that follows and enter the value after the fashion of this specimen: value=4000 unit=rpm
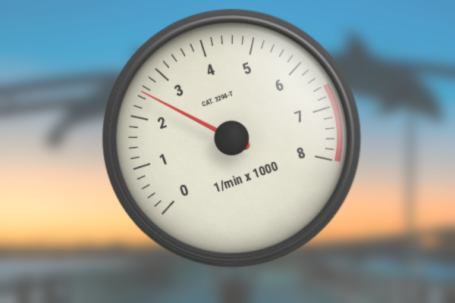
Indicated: value=2500 unit=rpm
